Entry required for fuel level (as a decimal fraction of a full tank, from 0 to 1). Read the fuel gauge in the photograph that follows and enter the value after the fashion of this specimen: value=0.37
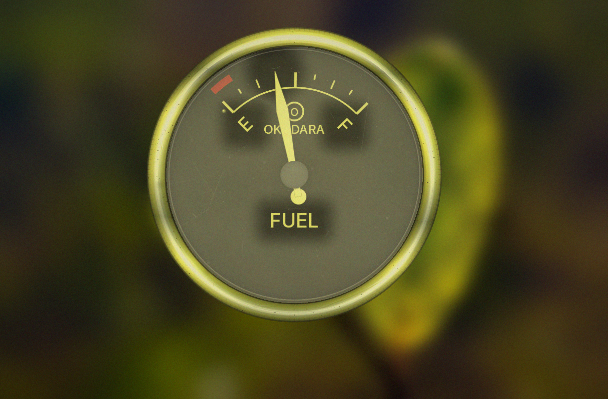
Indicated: value=0.375
